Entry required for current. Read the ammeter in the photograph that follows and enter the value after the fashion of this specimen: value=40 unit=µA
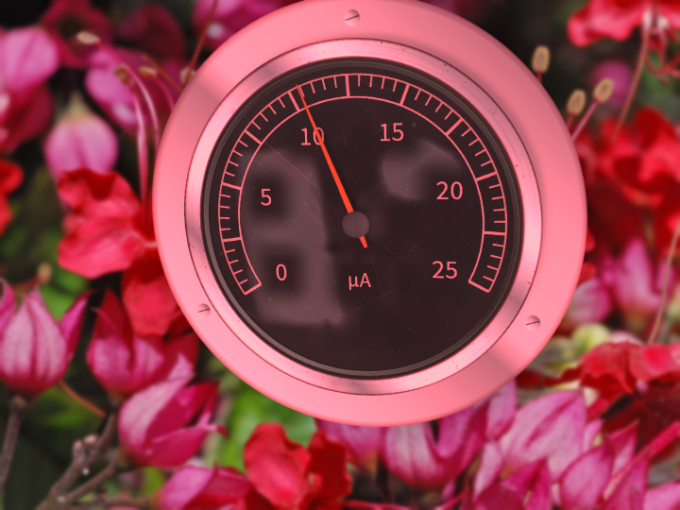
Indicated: value=10.5 unit=µA
